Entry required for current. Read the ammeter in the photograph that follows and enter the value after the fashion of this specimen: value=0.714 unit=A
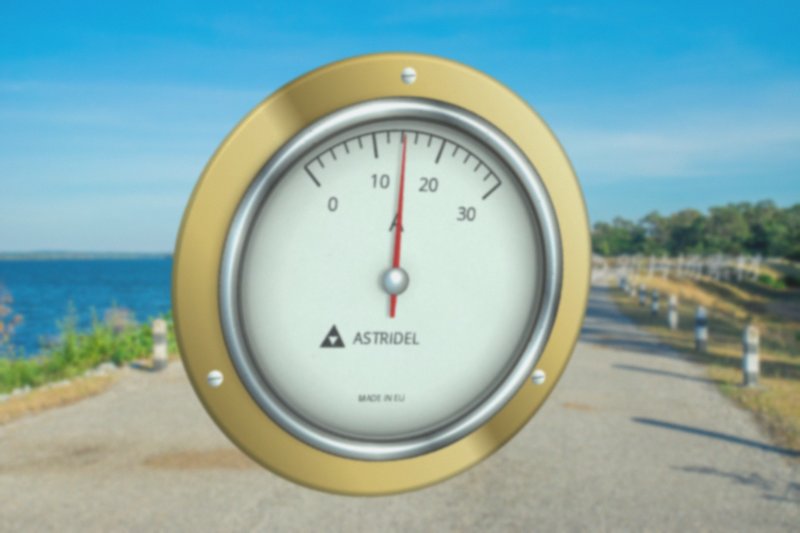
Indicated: value=14 unit=A
